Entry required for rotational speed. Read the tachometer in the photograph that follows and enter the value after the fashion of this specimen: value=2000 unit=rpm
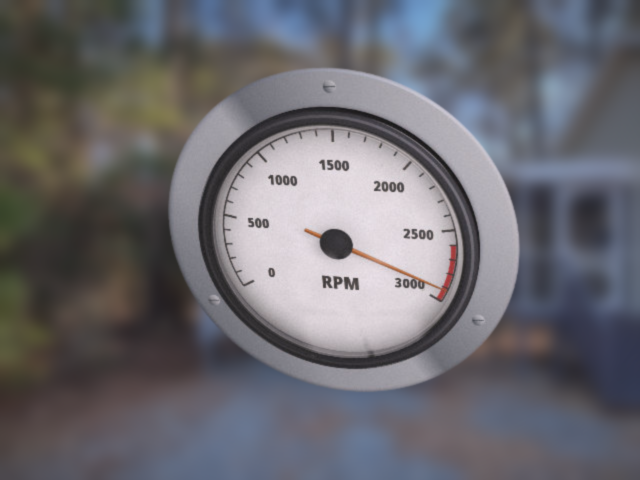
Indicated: value=2900 unit=rpm
